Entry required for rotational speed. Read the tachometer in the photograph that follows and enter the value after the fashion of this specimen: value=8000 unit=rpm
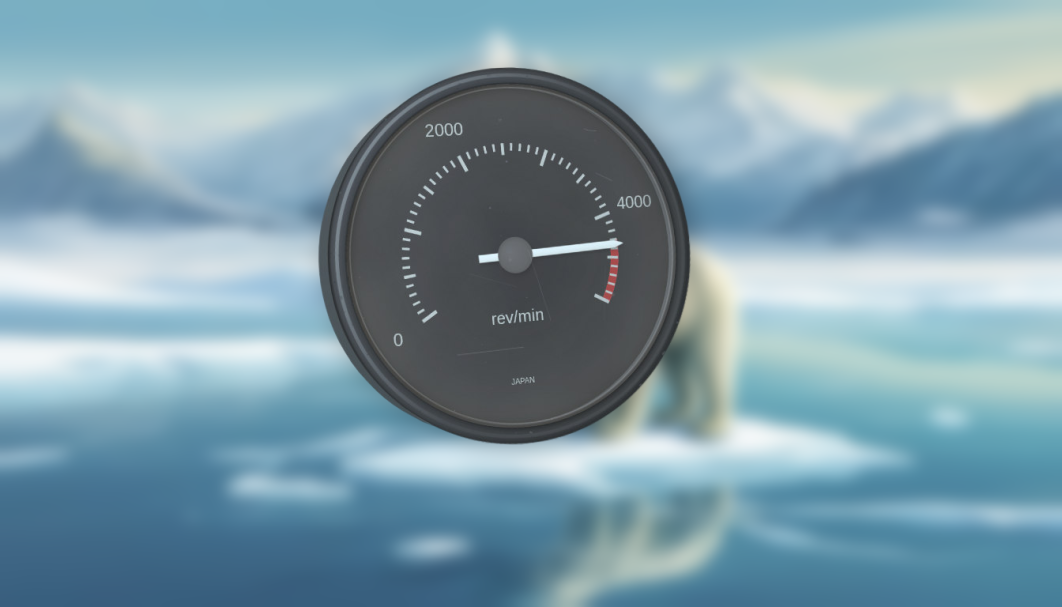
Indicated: value=4350 unit=rpm
